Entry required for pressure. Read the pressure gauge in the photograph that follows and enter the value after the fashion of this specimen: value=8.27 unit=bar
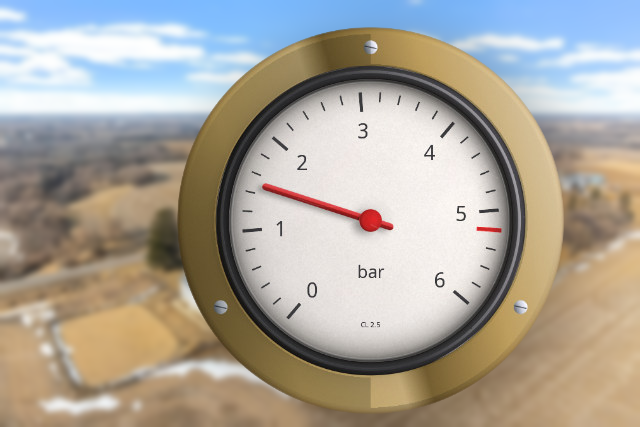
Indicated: value=1.5 unit=bar
